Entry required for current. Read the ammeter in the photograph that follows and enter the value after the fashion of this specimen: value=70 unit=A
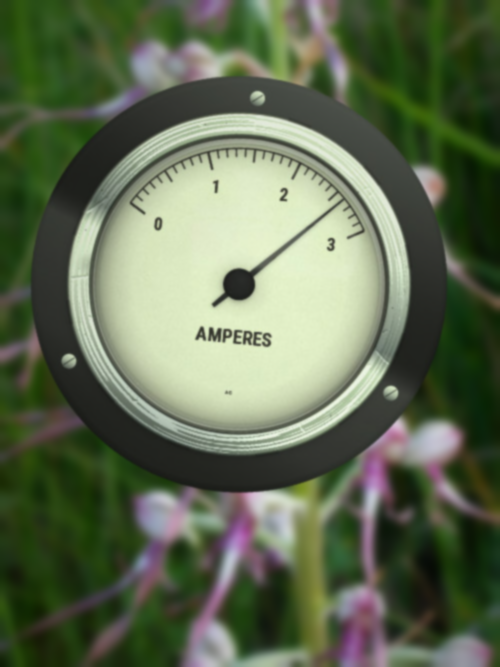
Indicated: value=2.6 unit=A
